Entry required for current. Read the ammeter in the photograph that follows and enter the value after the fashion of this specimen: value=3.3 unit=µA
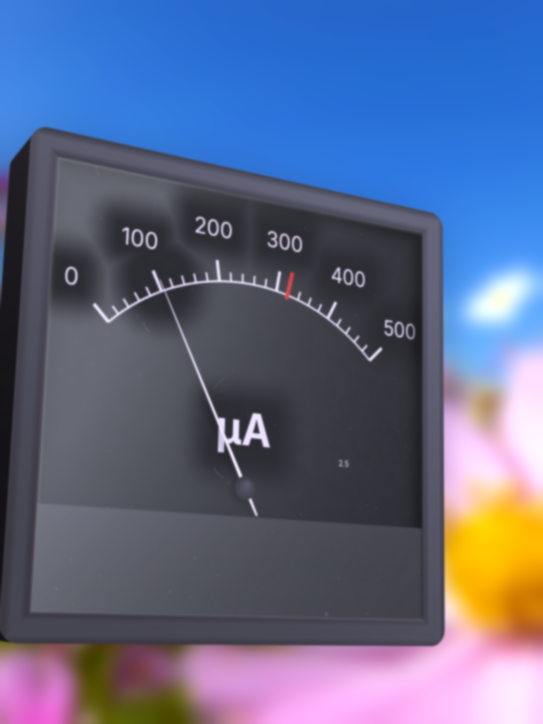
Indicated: value=100 unit=µA
